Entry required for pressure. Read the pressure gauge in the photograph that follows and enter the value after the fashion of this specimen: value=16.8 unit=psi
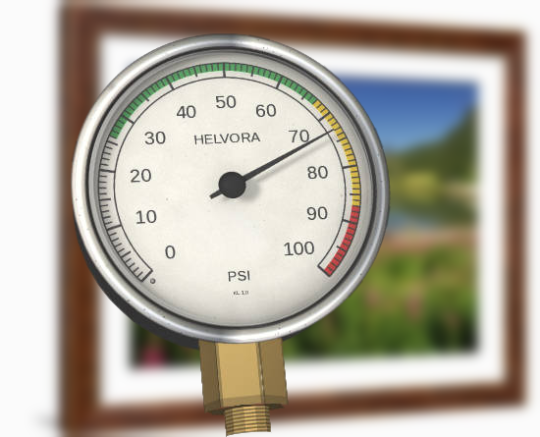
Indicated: value=73 unit=psi
